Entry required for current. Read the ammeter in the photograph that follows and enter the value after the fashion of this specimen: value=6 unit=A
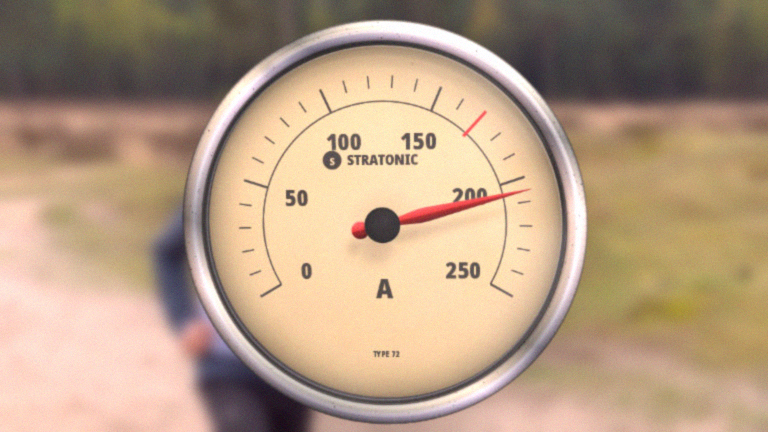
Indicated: value=205 unit=A
